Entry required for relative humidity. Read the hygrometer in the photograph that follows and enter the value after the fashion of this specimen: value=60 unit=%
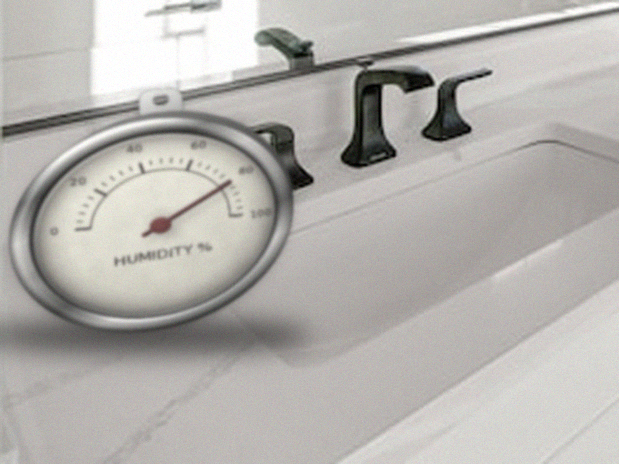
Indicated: value=80 unit=%
